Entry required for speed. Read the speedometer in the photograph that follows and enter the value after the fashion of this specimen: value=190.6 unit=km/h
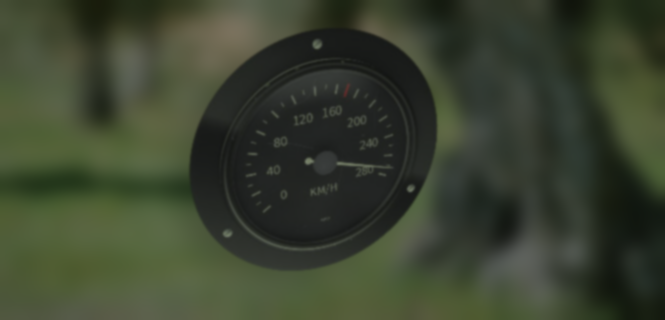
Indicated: value=270 unit=km/h
